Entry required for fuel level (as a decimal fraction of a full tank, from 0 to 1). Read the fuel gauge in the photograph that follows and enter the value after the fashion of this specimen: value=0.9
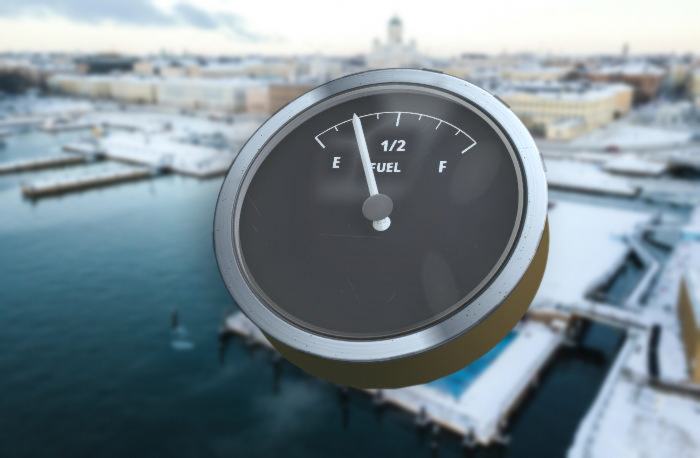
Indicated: value=0.25
